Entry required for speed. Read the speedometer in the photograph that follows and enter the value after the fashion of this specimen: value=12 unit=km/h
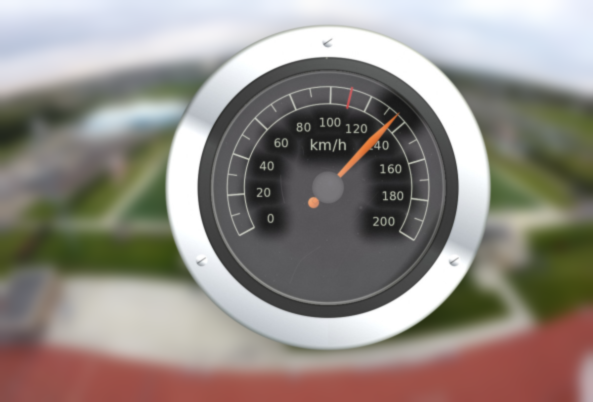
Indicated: value=135 unit=km/h
